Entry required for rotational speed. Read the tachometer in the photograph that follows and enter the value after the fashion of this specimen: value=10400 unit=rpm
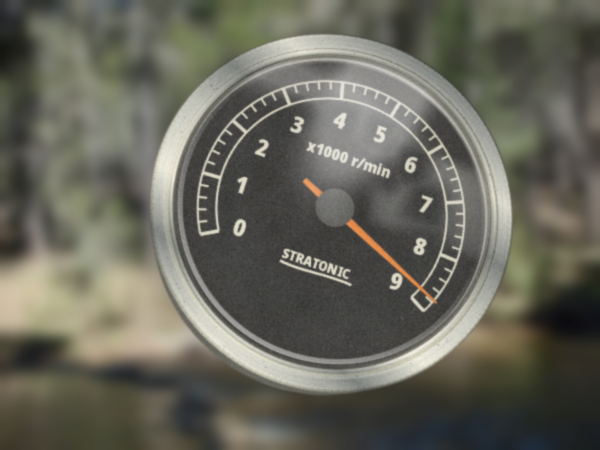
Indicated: value=8800 unit=rpm
